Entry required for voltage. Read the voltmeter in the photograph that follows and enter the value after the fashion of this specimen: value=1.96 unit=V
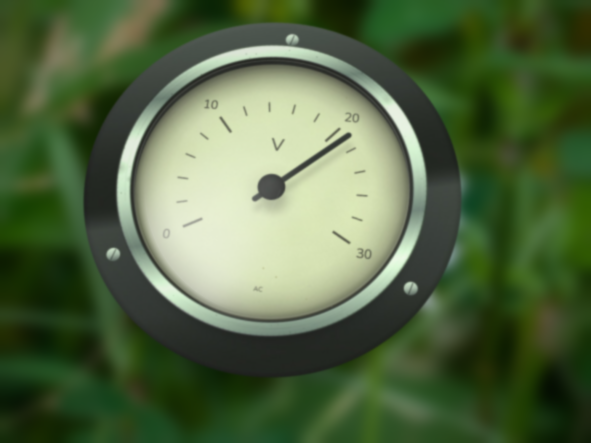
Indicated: value=21 unit=V
